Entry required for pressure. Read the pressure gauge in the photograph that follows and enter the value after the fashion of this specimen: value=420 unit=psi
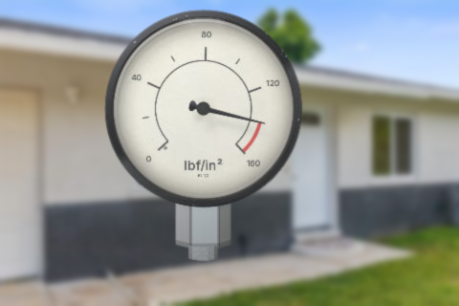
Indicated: value=140 unit=psi
